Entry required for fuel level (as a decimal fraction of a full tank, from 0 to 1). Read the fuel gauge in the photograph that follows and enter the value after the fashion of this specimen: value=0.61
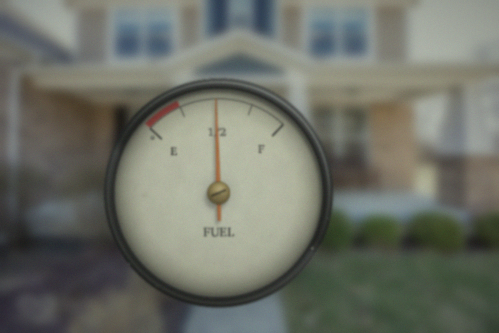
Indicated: value=0.5
